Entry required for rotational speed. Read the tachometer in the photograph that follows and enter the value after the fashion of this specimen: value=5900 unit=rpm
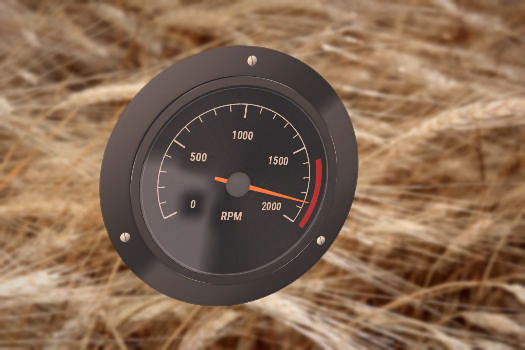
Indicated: value=1850 unit=rpm
